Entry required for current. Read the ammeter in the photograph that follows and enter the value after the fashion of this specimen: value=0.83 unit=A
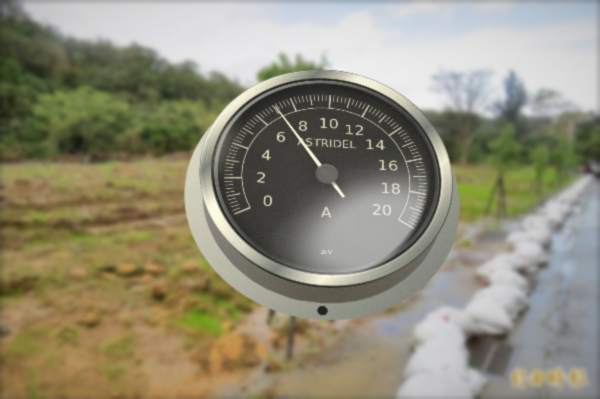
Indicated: value=7 unit=A
